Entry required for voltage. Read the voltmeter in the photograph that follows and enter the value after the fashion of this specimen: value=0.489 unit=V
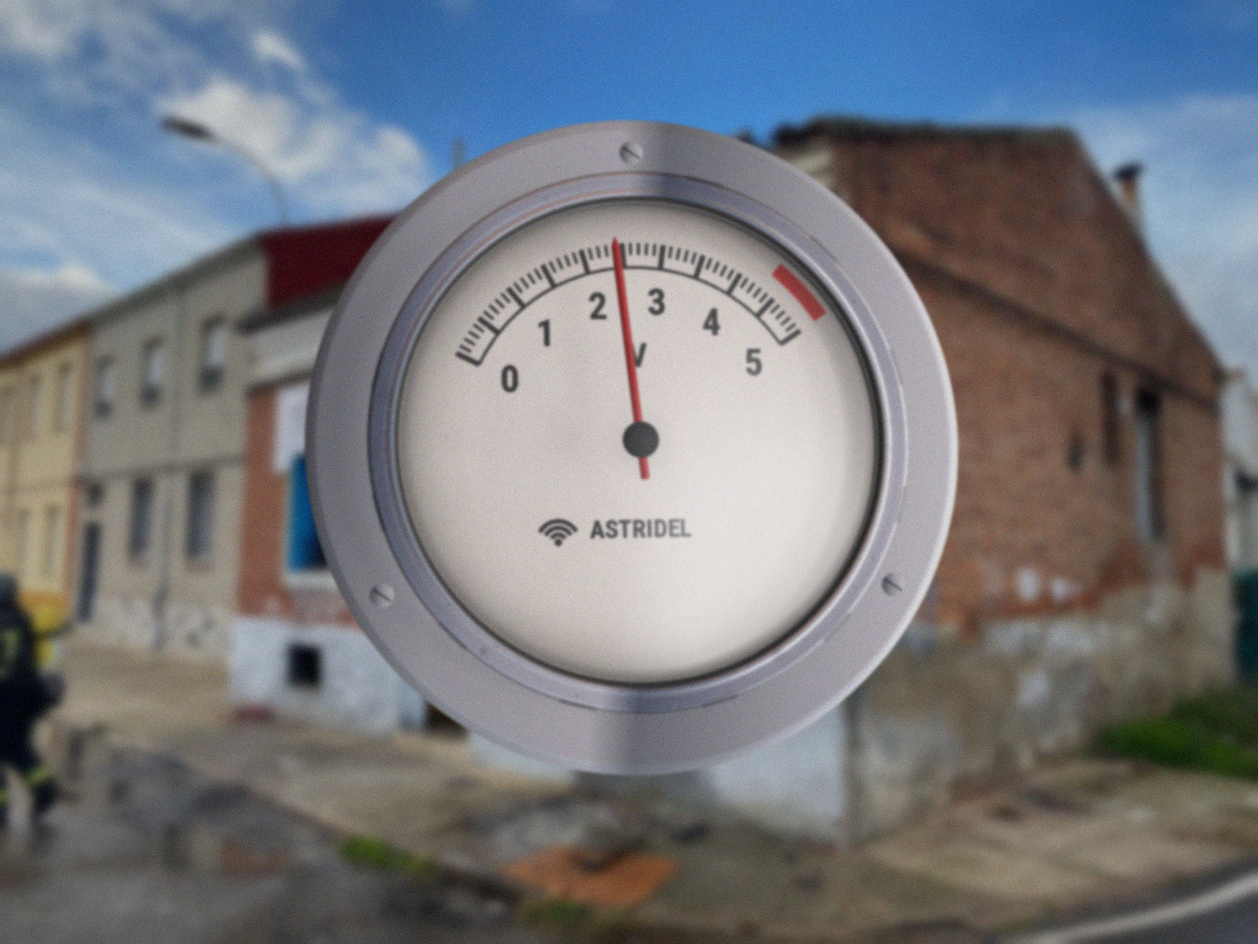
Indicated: value=2.4 unit=V
